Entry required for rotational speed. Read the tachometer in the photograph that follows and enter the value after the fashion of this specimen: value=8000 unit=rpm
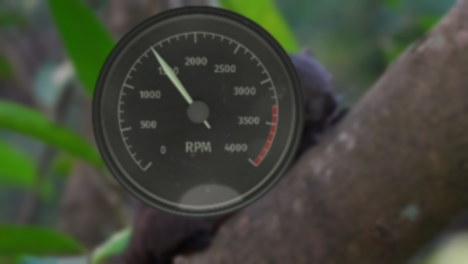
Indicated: value=1500 unit=rpm
